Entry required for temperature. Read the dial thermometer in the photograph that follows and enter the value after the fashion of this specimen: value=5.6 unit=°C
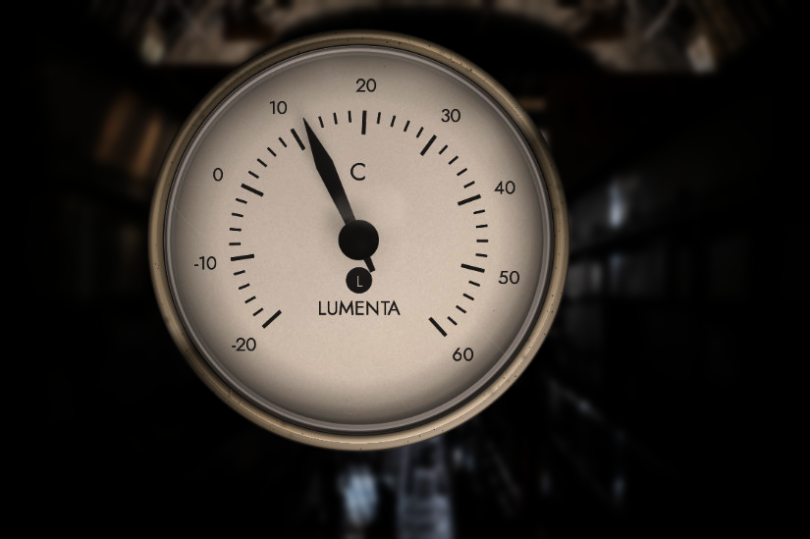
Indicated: value=12 unit=°C
